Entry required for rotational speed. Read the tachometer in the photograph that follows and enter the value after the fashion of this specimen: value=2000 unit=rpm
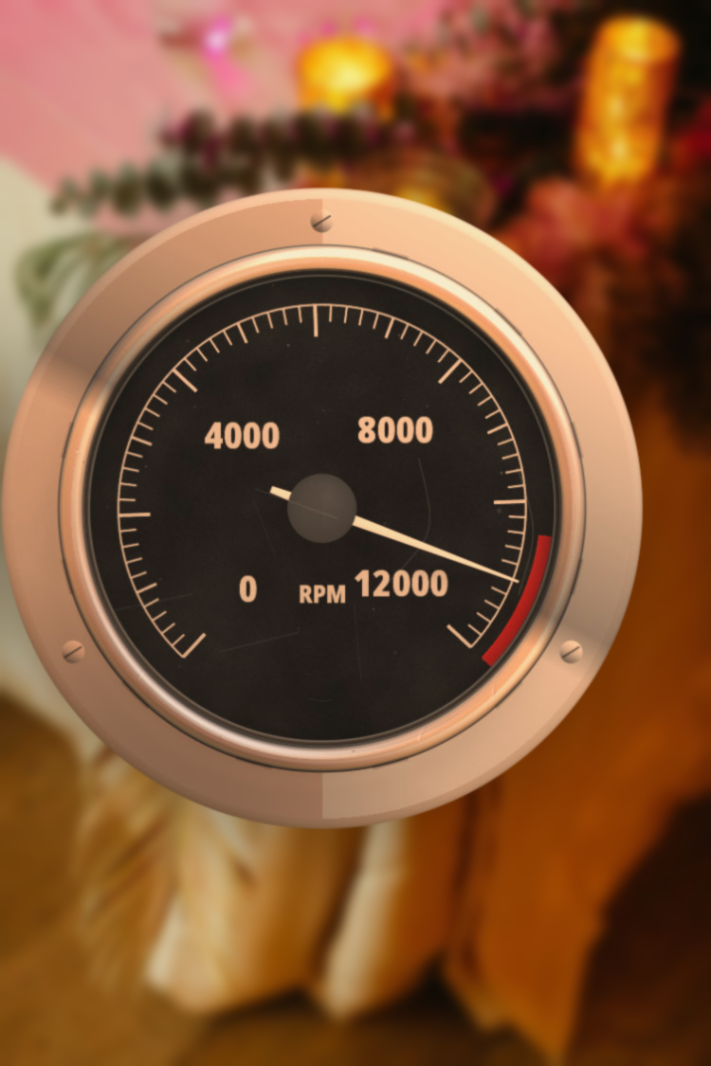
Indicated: value=11000 unit=rpm
